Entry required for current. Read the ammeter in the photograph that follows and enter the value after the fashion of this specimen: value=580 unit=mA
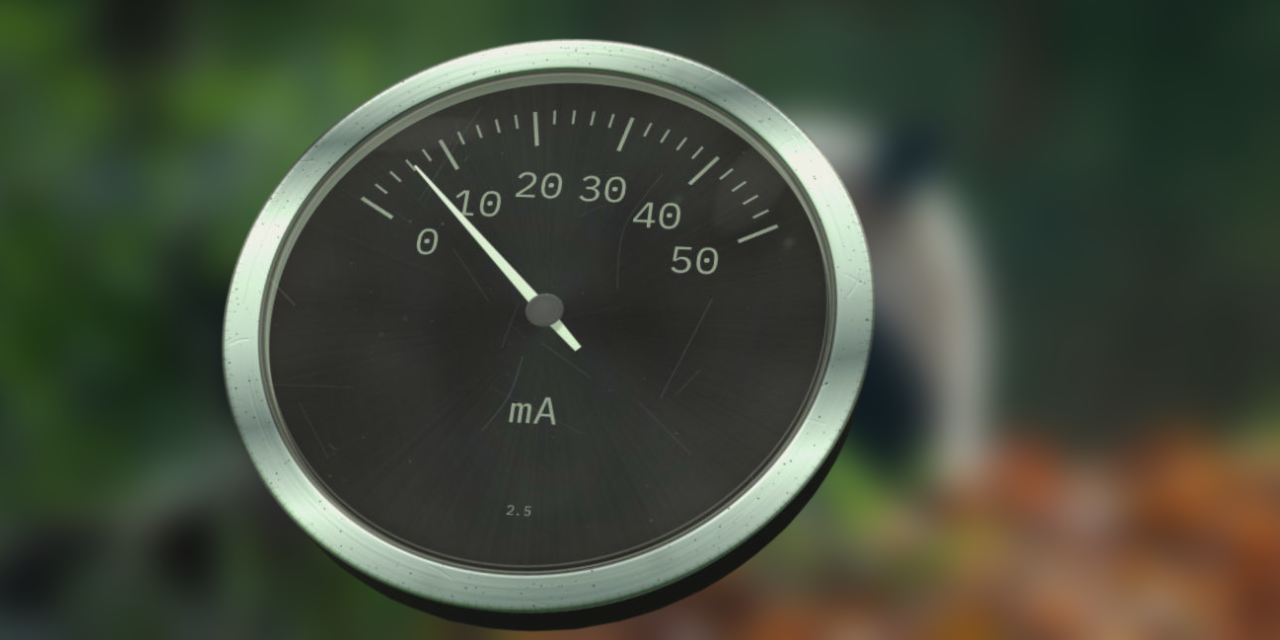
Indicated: value=6 unit=mA
